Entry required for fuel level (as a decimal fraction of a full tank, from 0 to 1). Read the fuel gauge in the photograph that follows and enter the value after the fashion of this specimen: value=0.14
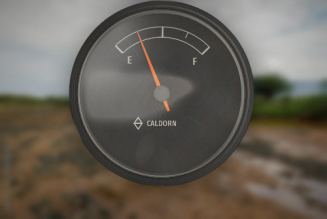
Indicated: value=0.25
